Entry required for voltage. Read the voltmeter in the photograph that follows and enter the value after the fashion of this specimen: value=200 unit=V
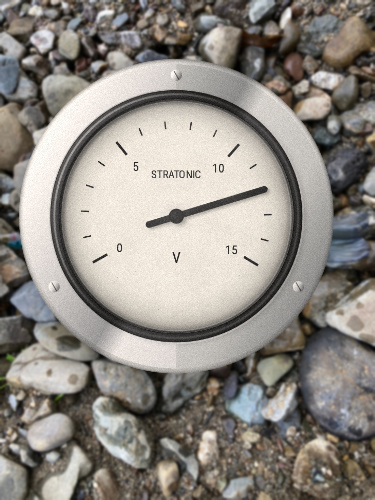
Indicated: value=12 unit=V
